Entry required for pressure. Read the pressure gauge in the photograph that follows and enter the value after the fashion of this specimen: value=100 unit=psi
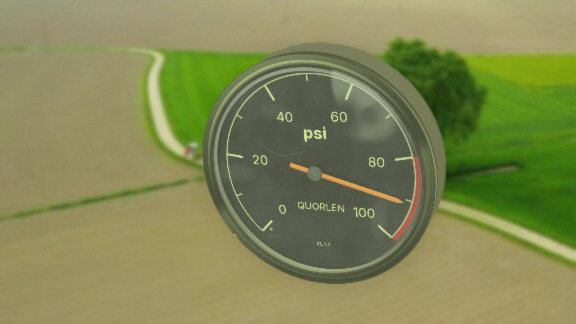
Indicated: value=90 unit=psi
